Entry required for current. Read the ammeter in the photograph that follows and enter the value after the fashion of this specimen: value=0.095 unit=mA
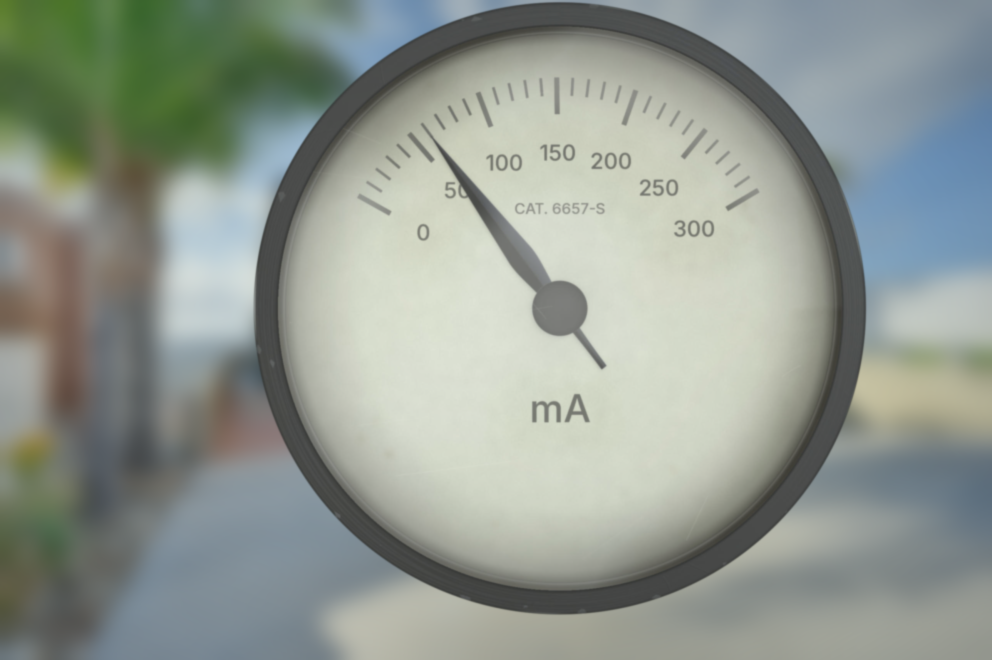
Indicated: value=60 unit=mA
